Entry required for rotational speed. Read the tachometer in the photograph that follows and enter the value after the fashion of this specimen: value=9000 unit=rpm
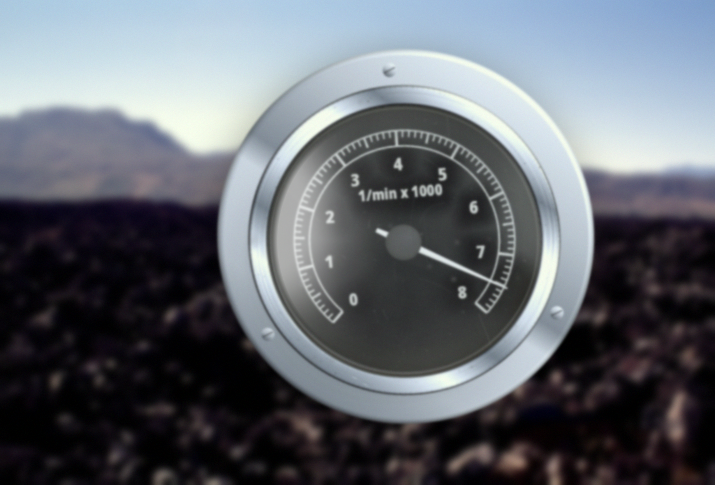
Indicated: value=7500 unit=rpm
